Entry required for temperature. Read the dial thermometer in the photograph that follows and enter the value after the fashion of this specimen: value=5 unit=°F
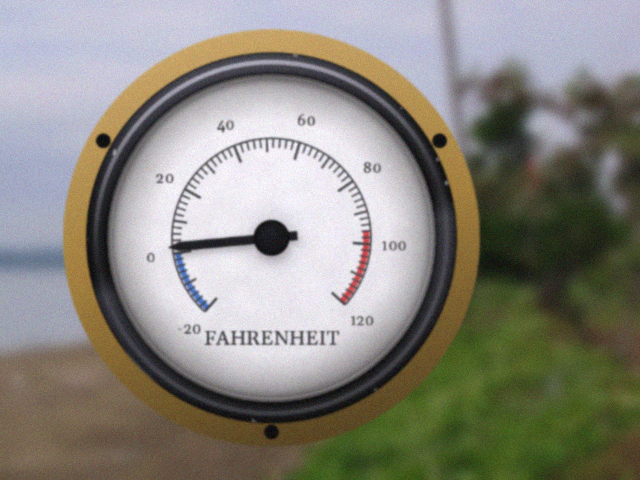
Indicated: value=2 unit=°F
